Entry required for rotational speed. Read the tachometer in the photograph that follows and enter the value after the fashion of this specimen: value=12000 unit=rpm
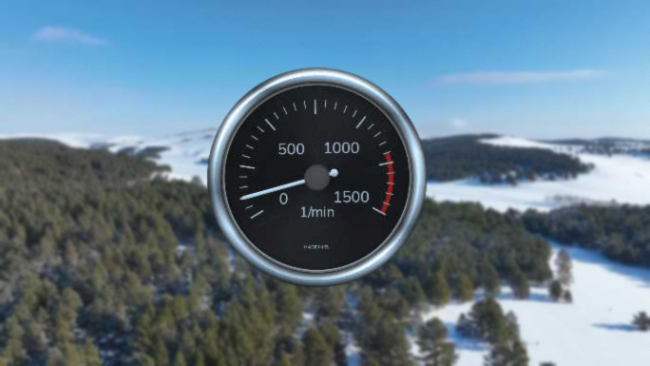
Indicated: value=100 unit=rpm
